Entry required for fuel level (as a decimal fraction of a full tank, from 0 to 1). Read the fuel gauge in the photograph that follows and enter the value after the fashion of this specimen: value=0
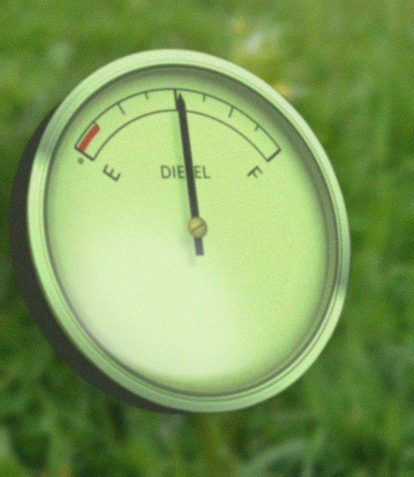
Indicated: value=0.5
